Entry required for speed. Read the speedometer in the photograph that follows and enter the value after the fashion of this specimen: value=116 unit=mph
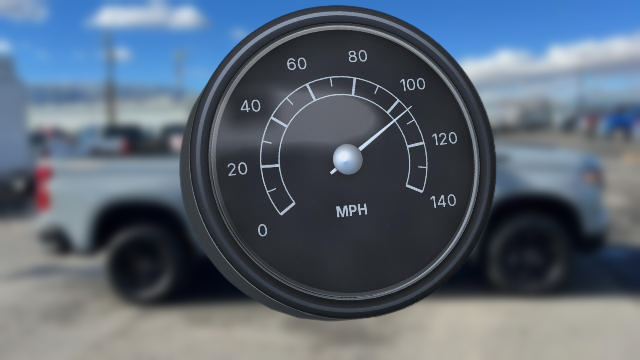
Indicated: value=105 unit=mph
